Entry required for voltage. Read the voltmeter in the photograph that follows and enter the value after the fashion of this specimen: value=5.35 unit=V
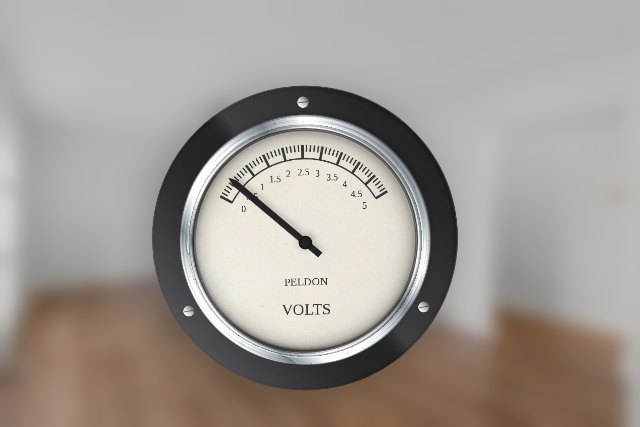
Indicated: value=0.5 unit=V
